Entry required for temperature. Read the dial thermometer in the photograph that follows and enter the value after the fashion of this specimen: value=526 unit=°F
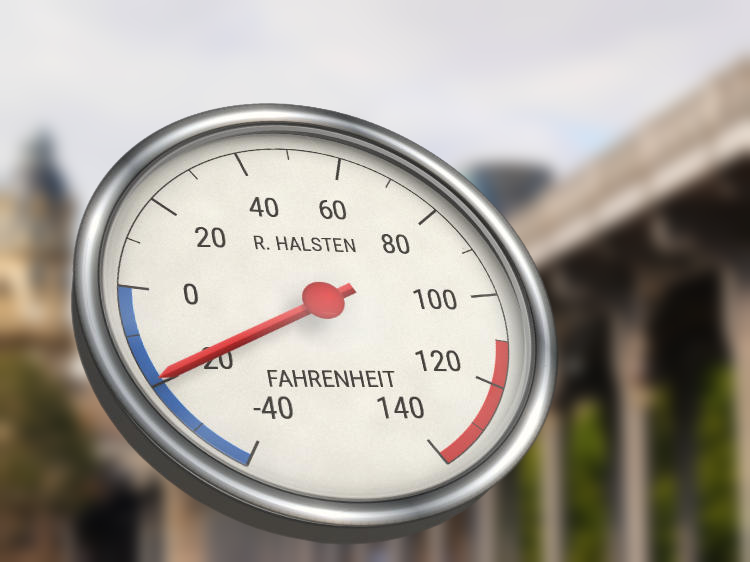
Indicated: value=-20 unit=°F
